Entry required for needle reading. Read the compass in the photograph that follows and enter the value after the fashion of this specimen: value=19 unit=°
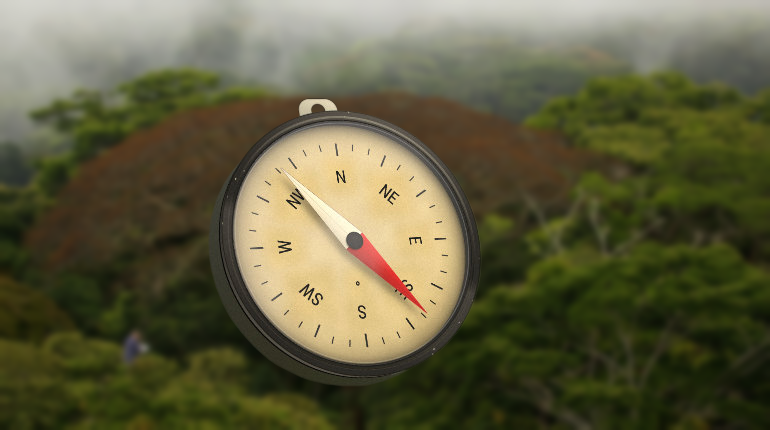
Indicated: value=140 unit=°
